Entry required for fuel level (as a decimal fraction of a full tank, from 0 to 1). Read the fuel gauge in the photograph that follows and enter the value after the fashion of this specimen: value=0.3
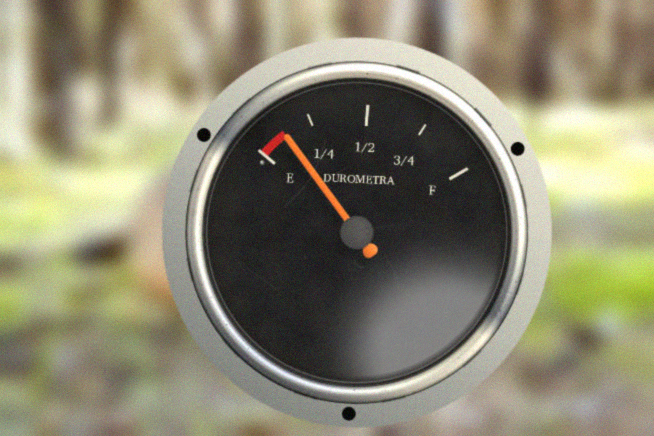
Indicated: value=0.125
